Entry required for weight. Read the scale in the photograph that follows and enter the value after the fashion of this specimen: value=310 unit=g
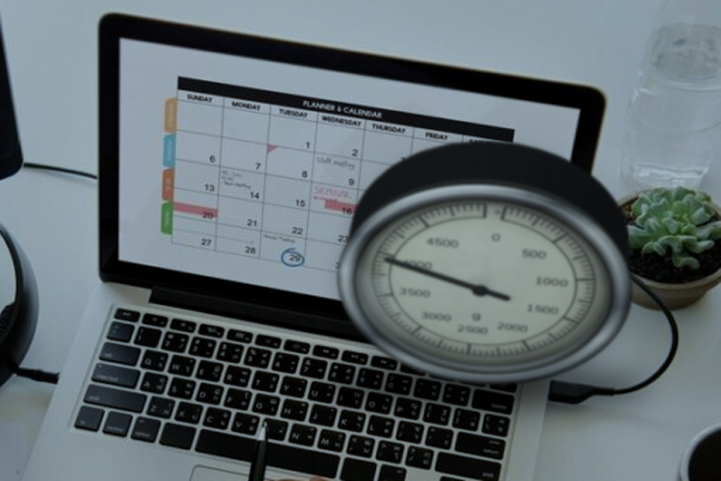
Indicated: value=4000 unit=g
